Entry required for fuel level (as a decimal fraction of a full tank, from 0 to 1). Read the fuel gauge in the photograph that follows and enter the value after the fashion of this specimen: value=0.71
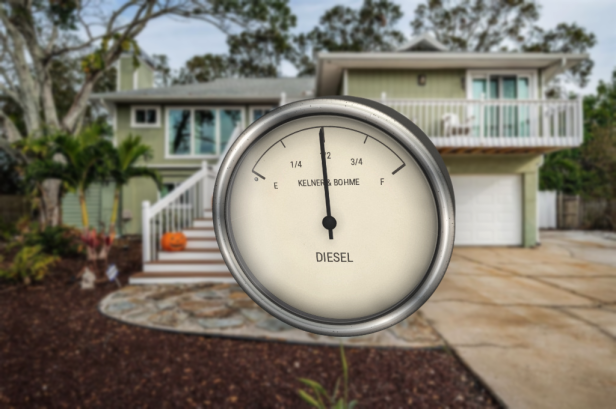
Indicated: value=0.5
